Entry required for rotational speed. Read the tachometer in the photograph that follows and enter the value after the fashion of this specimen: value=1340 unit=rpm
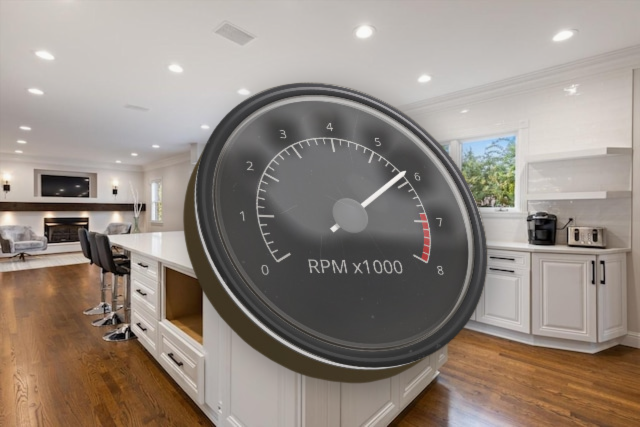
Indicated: value=5800 unit=rpm
